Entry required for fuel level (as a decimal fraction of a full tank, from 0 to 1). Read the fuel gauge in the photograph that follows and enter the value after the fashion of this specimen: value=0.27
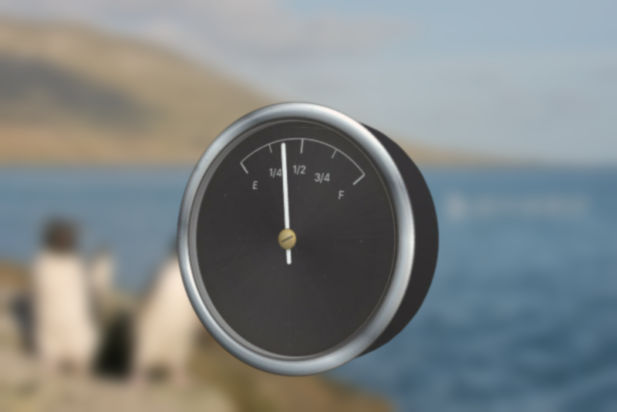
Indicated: value=0.375
